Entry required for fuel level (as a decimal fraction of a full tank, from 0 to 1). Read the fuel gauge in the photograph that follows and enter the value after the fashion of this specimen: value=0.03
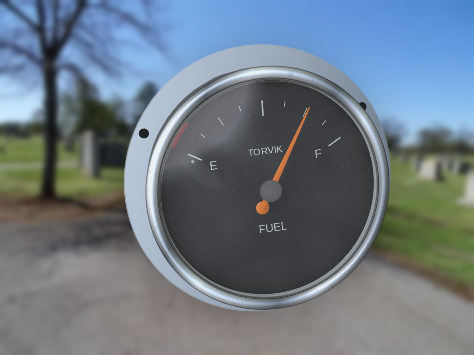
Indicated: value=0.75
